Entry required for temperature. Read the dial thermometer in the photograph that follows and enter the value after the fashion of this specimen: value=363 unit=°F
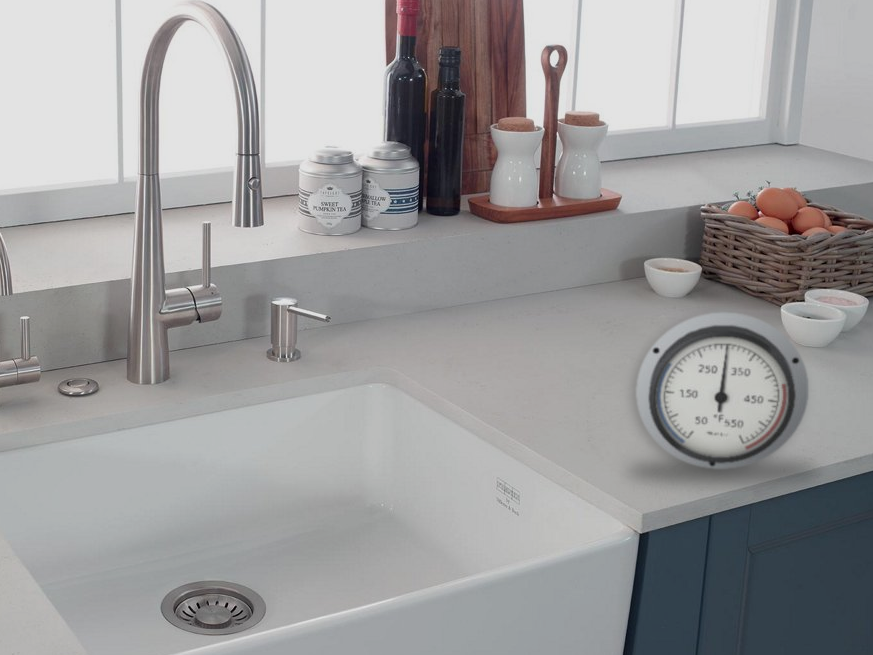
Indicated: value=300 unit=°F
